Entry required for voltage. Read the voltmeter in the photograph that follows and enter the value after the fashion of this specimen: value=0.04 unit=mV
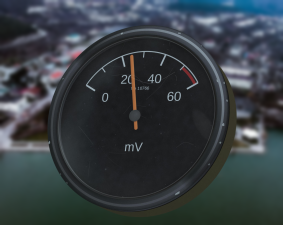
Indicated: value=25 unit=mV
